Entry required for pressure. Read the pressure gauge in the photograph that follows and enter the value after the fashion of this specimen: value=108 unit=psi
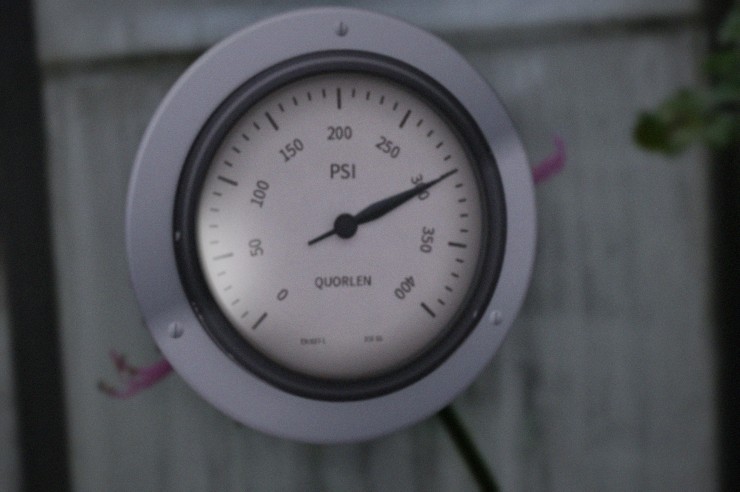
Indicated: value=300 unit=psi
